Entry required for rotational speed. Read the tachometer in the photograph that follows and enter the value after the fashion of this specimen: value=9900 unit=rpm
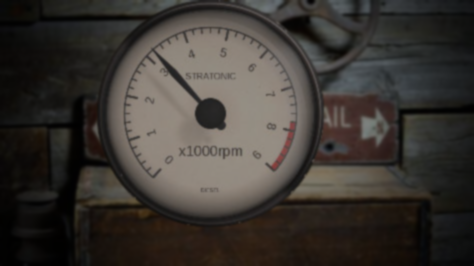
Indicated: value=3200 unit=rpm
